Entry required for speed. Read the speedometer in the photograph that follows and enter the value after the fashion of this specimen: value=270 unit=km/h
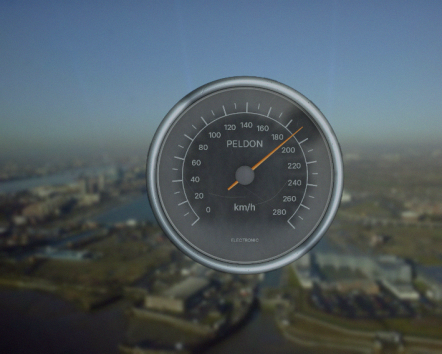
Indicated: value=190 unit=km/h
